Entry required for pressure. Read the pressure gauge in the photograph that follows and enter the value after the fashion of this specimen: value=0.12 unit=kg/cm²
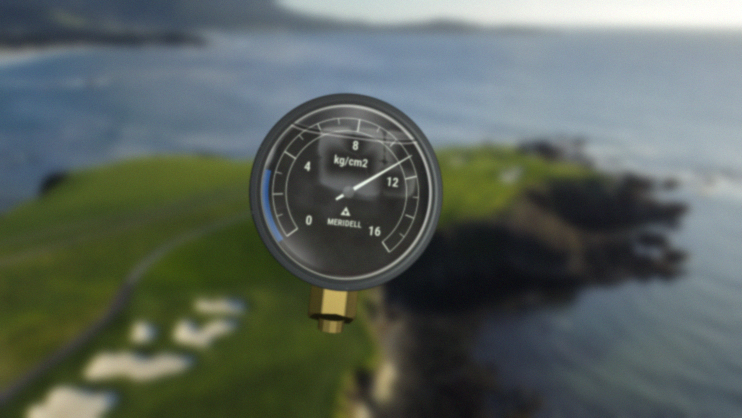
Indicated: value=11 unit=kg/cm²
